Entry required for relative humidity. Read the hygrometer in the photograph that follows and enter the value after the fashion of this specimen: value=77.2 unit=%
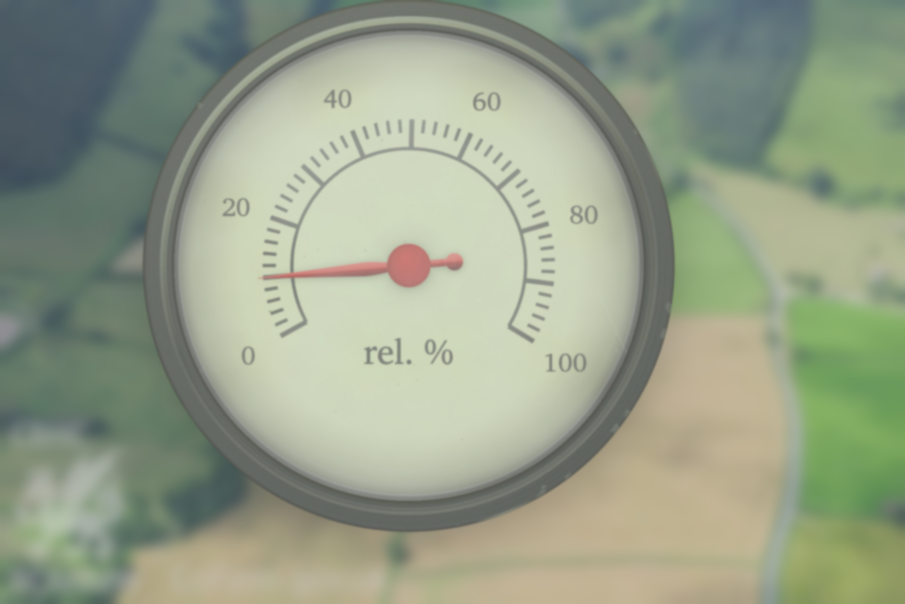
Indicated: value=10 unit=%
